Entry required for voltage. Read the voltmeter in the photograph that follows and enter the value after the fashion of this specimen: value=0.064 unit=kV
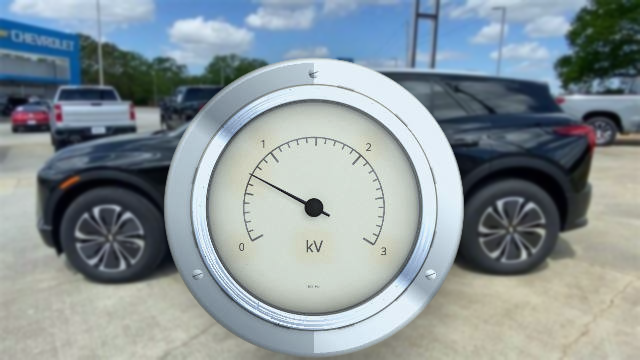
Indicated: value=0.7 unit=kV
